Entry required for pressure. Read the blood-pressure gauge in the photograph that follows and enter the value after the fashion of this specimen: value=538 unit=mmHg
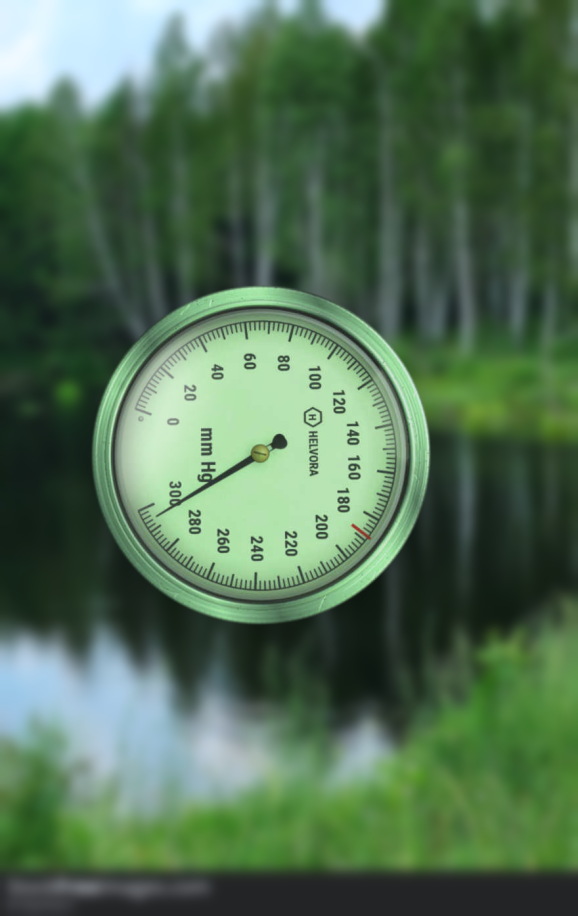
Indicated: value=294 unit=mmHg
